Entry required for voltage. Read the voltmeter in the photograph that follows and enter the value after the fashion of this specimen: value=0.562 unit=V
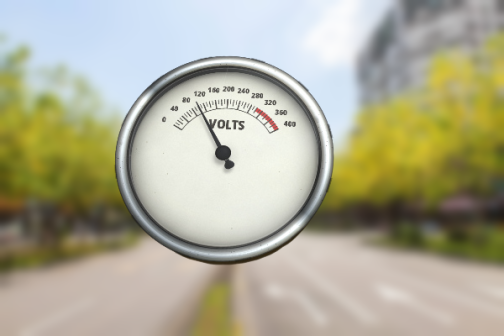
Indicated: value=100 unit=V
